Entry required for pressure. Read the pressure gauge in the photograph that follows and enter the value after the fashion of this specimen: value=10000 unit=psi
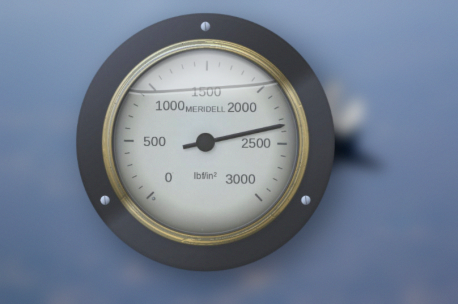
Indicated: value=2350 unit=psi
